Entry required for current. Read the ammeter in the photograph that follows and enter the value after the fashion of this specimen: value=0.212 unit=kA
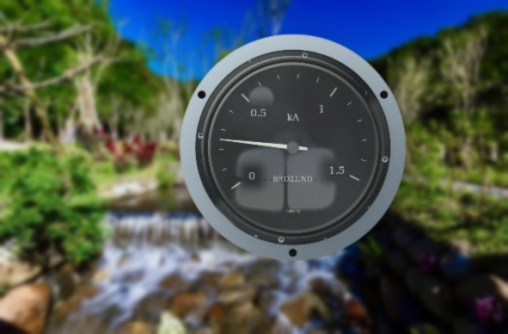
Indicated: value=0.25 unit=kA
